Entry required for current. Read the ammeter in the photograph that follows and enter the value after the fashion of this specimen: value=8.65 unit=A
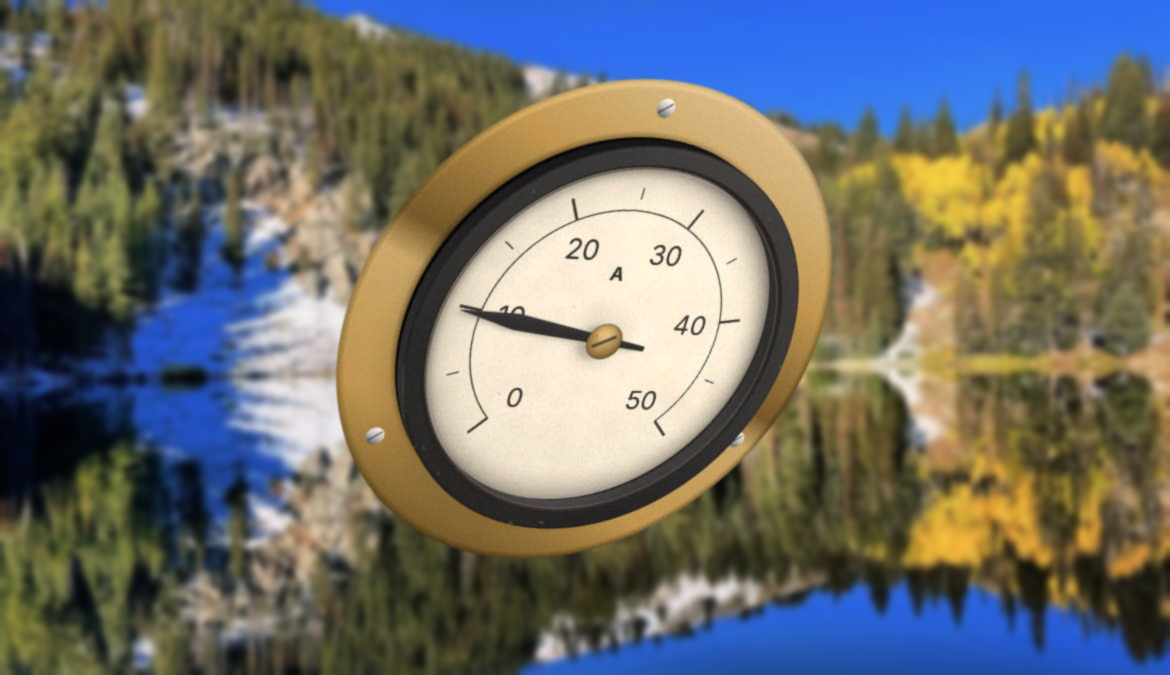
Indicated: value=10 unit=A
